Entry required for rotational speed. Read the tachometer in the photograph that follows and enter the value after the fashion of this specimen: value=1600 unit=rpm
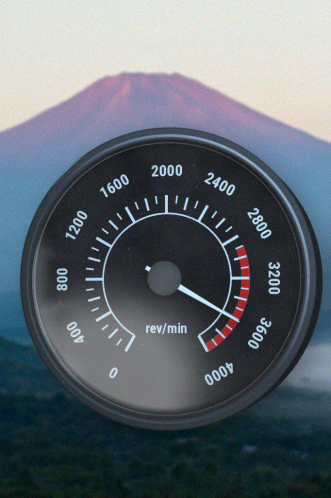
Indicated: value=3600 unit=rpm
